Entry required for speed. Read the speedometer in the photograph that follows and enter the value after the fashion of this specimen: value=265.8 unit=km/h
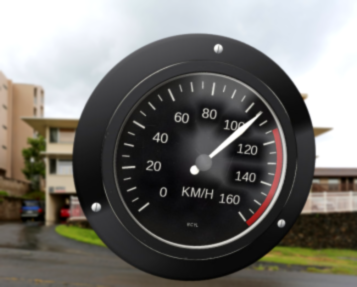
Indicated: value=105 unit=km/h
